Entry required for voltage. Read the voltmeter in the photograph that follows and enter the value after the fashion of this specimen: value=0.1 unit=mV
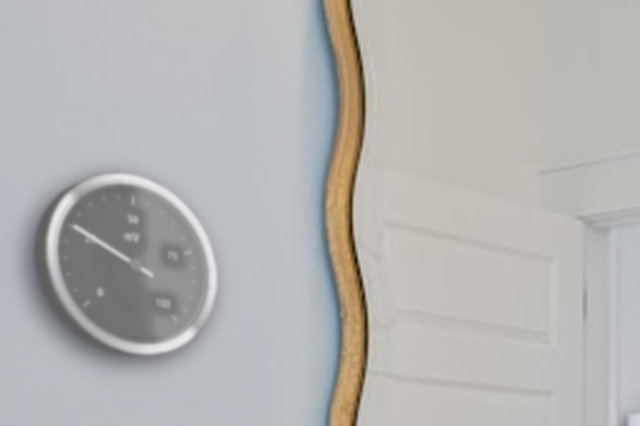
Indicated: value=25 unit=mV
